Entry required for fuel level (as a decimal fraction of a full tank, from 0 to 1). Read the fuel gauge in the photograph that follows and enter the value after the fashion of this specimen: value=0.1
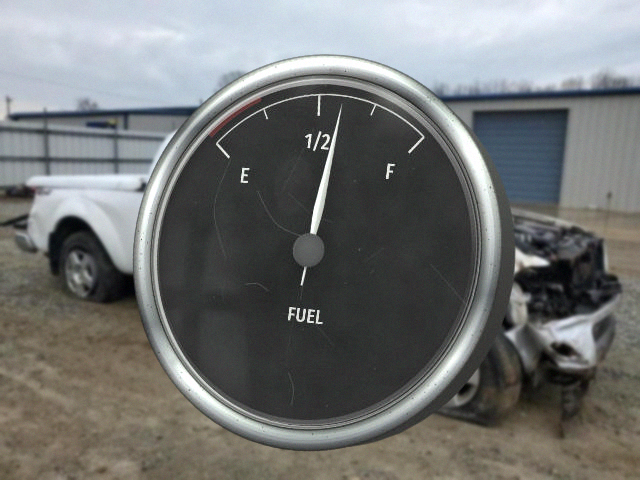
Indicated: value=0.625
